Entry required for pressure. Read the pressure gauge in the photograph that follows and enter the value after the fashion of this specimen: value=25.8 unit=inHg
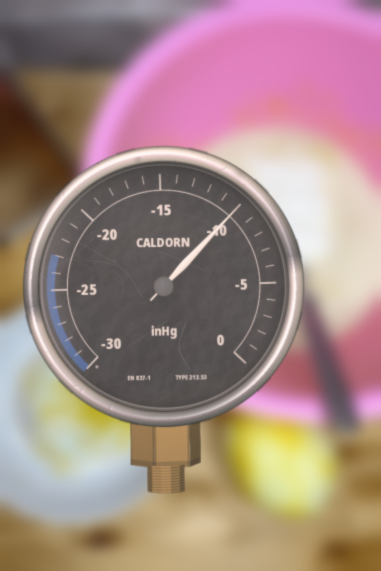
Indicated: value=-10 unit=inHg
